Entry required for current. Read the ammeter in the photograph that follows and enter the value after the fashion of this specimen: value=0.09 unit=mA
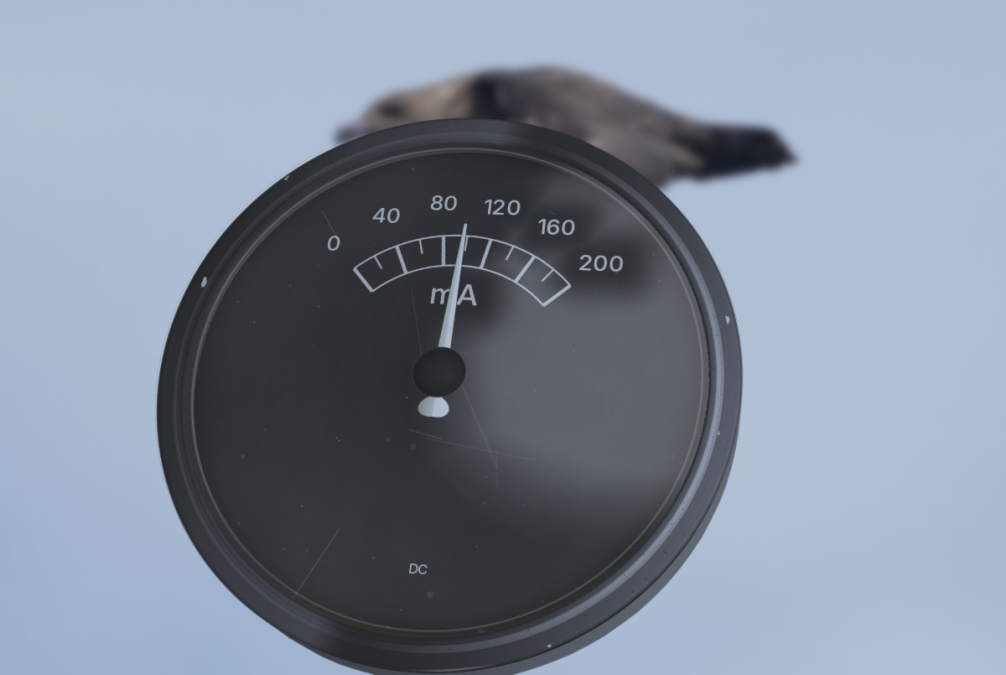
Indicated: value=100 unit=mA
